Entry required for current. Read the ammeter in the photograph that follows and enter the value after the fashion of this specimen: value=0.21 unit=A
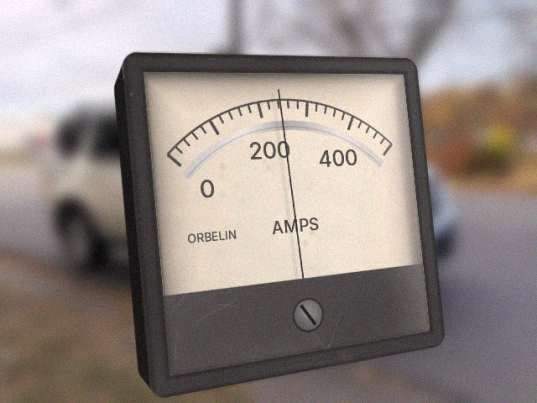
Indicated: value=240 unit=A
